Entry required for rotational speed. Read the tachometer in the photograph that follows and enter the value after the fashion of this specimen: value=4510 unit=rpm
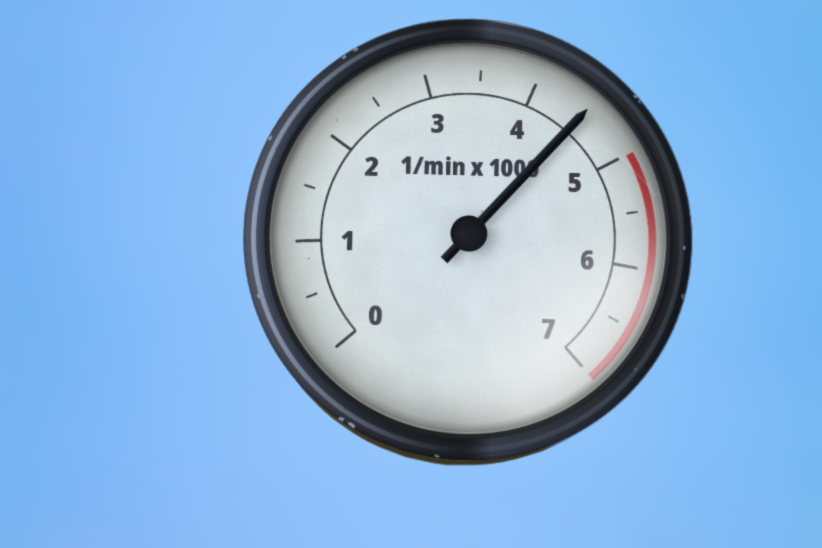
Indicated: value=4500 unit=rpm
